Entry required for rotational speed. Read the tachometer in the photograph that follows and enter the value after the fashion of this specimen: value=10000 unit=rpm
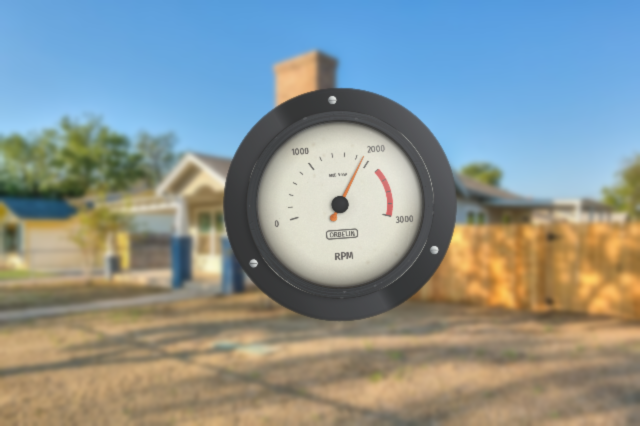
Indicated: value=1900 unit=rpm
